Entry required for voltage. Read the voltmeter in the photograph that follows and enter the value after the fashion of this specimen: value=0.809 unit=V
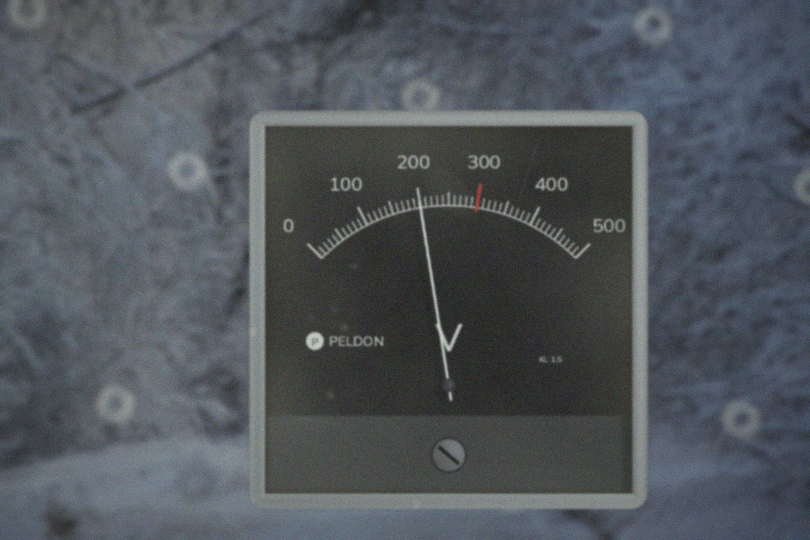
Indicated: value=200 unit=V
